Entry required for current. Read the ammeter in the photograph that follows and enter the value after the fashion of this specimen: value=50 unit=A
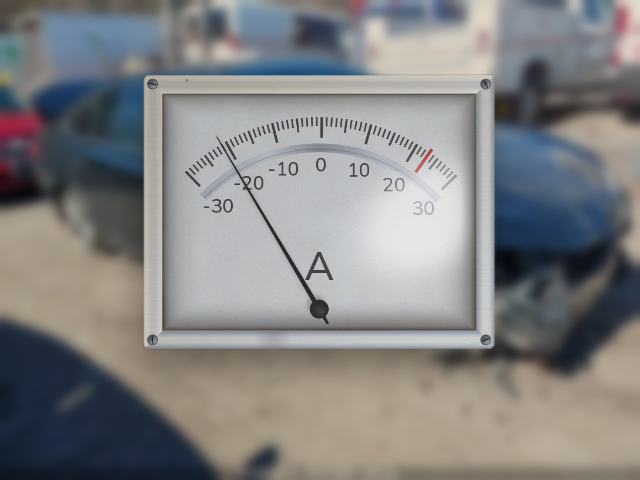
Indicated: value=-21 unit=A
